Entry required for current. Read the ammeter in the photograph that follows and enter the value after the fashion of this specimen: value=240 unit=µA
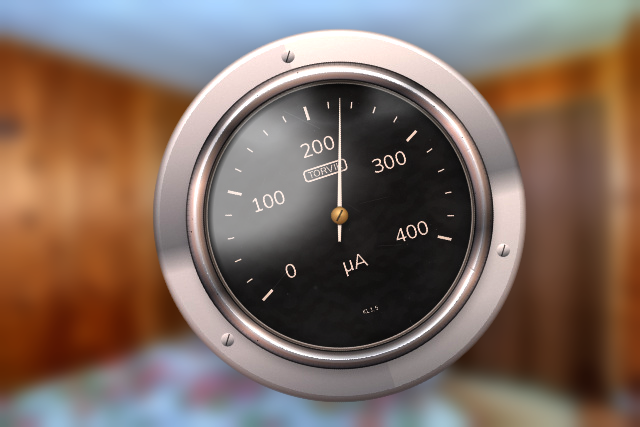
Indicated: value=230 unit=µA
